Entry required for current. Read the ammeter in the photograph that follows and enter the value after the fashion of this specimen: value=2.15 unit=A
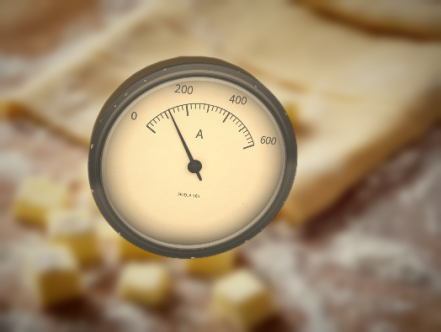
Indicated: value=120 unit=A
